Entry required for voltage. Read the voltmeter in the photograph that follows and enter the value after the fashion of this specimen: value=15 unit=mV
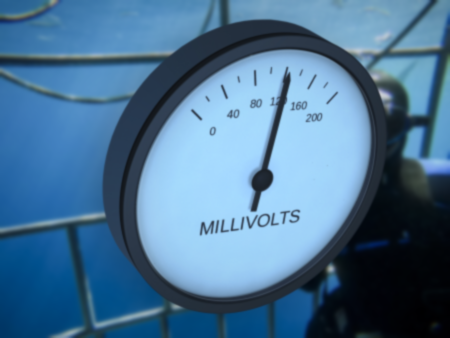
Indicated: value=120 unit=mV
